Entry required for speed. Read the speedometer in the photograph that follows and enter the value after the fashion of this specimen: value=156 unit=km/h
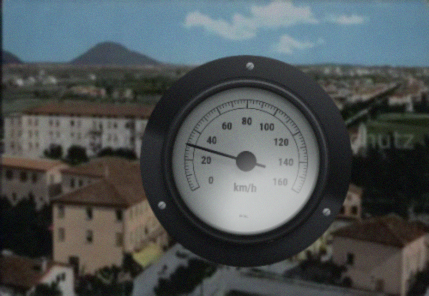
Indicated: value=30 unit=km/h
